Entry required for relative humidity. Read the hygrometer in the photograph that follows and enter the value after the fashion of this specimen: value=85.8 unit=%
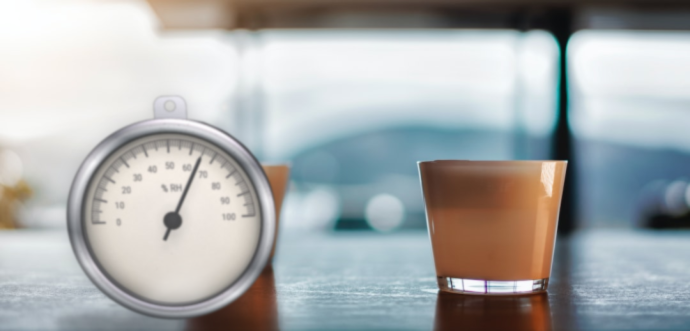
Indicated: value=65 unit=%
